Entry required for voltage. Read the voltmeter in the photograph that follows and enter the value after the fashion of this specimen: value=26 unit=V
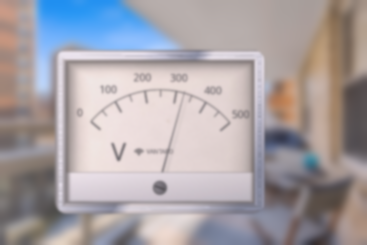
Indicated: value=325 unit=V
